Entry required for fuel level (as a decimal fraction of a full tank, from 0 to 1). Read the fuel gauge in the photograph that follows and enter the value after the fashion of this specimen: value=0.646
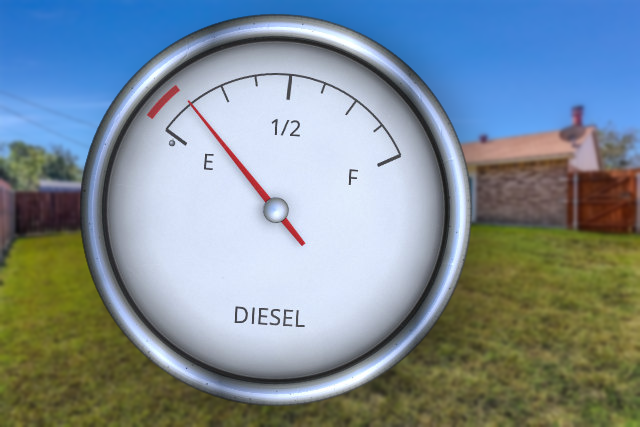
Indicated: value=0.125
